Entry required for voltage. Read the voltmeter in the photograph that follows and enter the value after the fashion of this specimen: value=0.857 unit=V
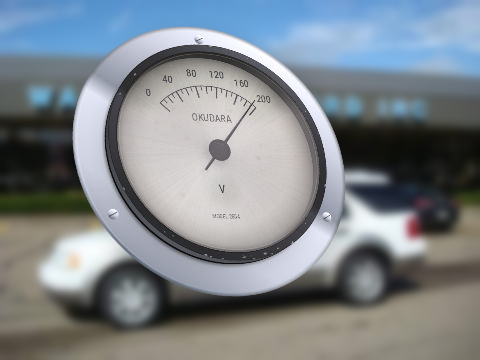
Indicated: value=190 unit=V
